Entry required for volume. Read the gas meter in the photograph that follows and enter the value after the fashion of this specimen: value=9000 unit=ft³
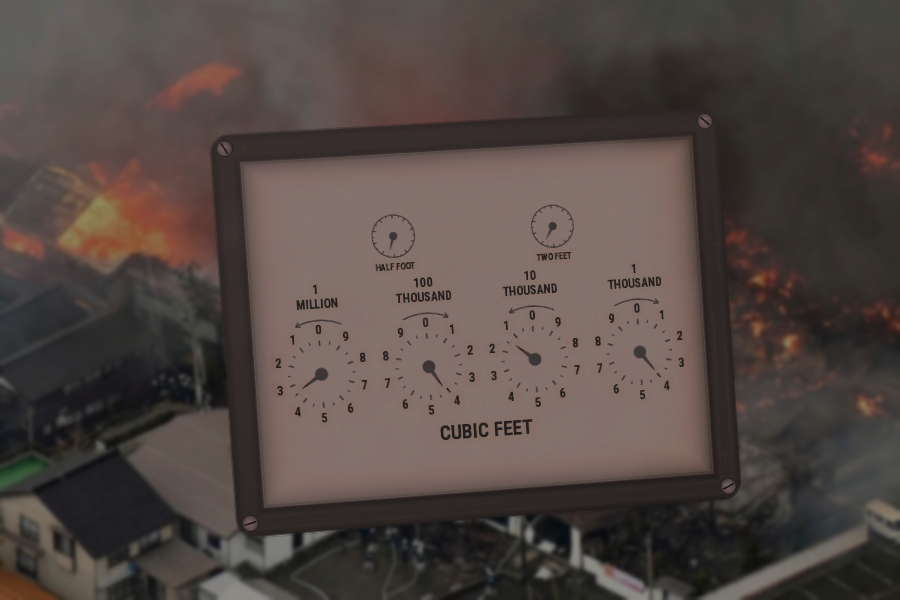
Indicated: value=341400 unit=ft³
